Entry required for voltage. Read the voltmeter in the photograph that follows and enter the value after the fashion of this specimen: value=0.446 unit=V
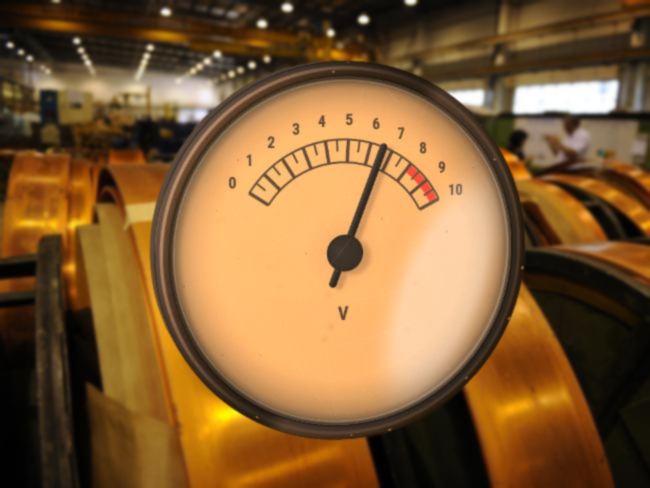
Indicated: value=6.5 unit=V
